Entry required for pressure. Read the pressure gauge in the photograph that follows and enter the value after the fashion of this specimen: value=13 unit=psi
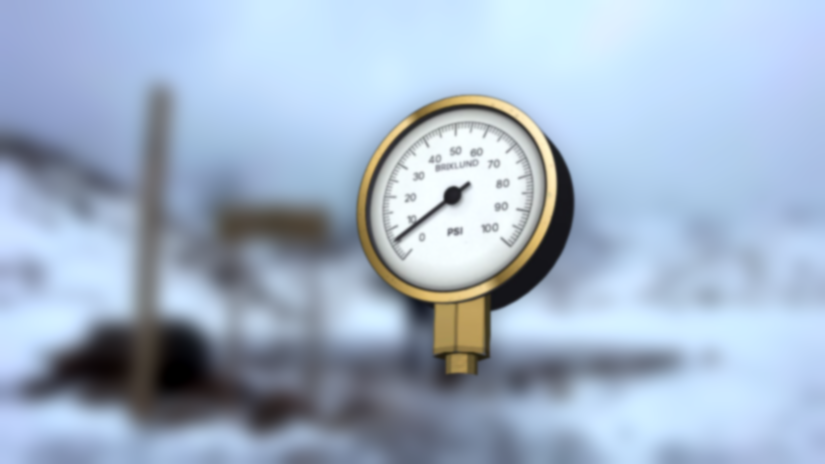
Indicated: value=5 unit=psi
